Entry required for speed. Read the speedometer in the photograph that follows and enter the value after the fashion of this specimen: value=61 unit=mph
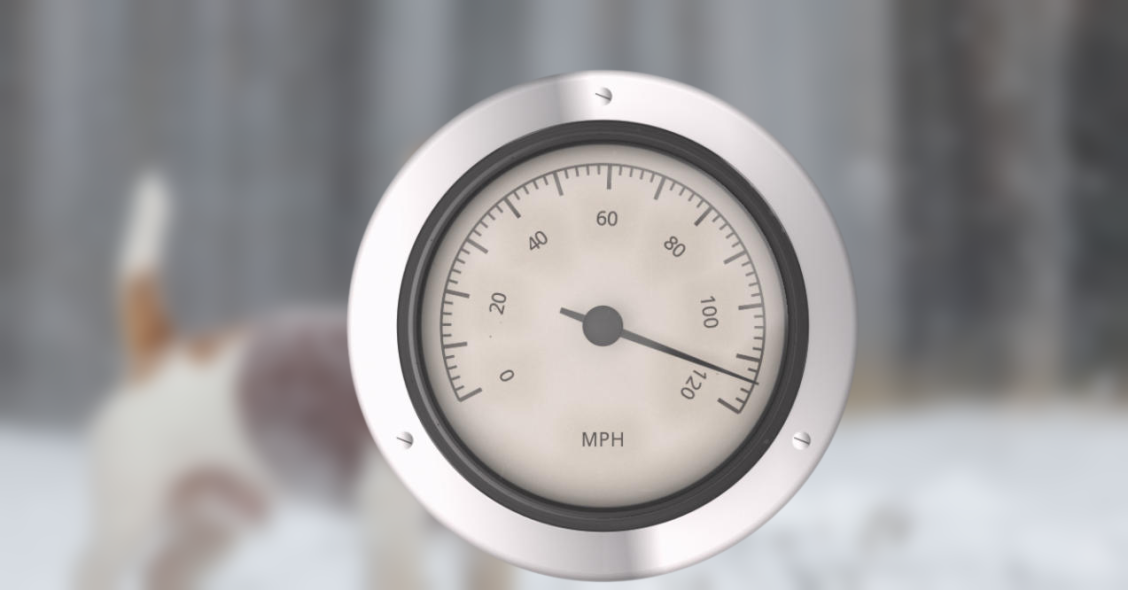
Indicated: value=114 unit=mph
